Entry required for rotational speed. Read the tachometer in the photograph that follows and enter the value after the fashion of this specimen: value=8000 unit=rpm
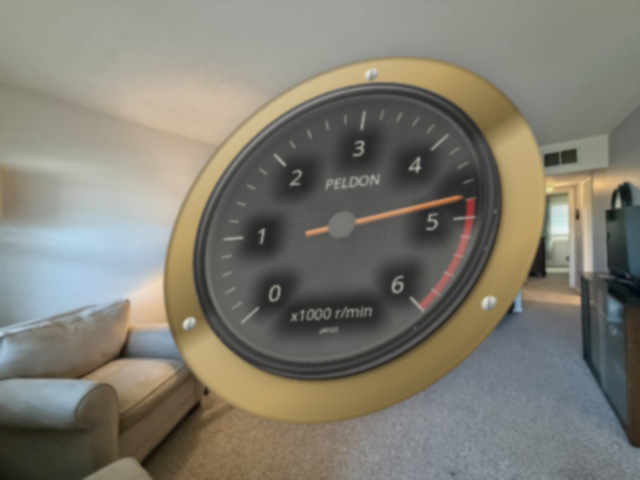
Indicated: value=4800 unit=rpm
